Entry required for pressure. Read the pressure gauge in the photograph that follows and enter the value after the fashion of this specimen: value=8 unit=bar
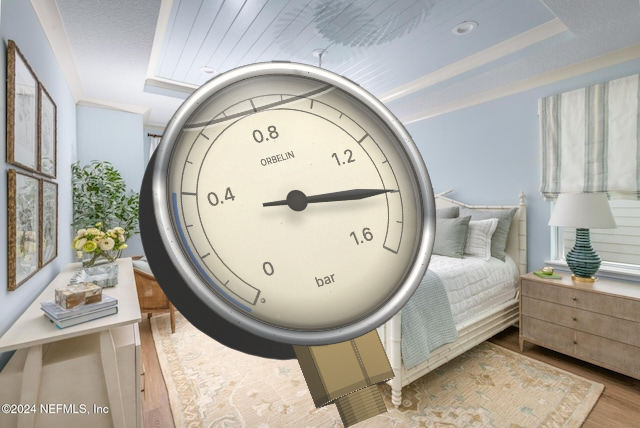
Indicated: value=1.4 unit=bar
